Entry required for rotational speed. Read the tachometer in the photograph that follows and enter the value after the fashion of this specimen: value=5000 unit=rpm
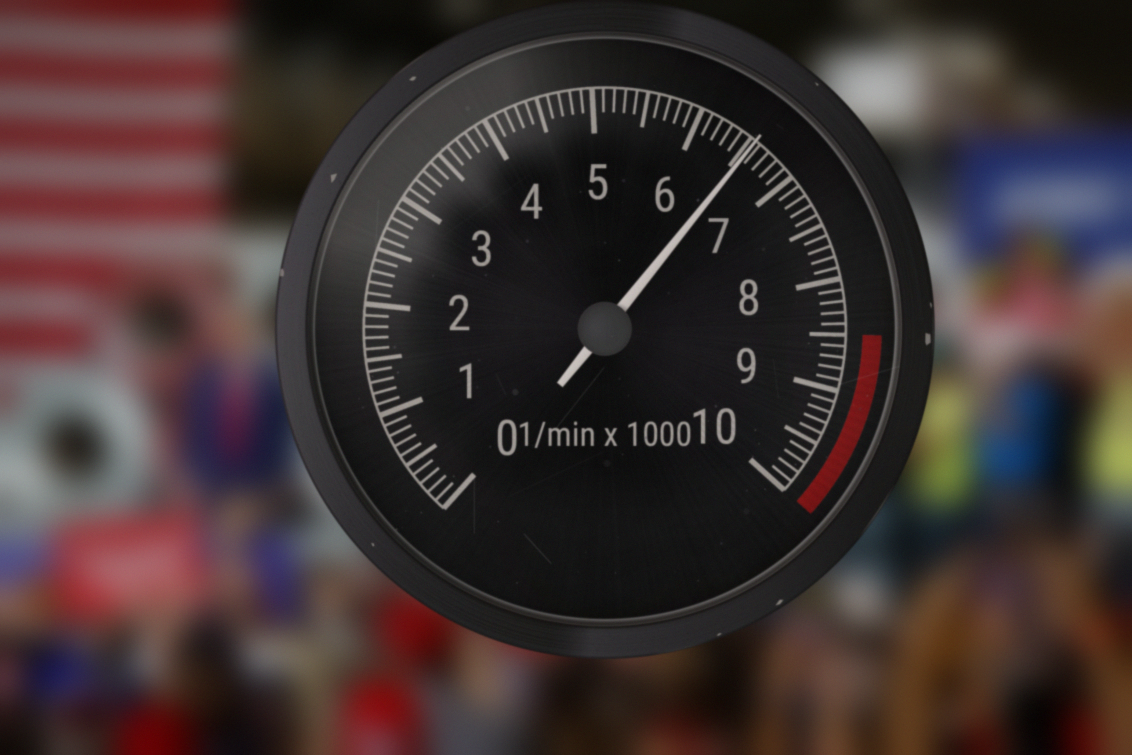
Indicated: value=6550 unit=rpm
